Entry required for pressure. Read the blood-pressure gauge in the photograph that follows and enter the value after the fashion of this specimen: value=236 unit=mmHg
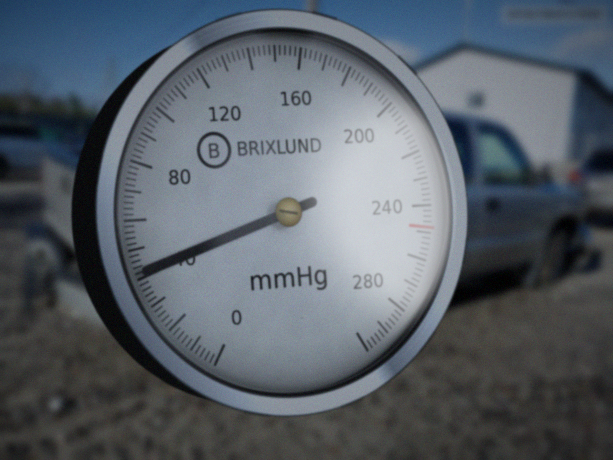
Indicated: value=42 unit=mmHg
